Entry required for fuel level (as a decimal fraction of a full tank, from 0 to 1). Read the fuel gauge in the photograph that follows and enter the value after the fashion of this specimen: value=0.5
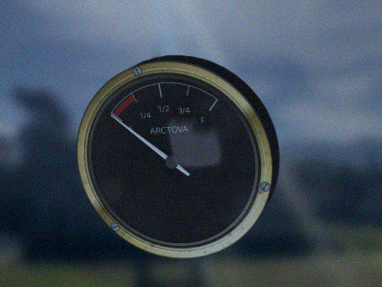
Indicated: value=0
